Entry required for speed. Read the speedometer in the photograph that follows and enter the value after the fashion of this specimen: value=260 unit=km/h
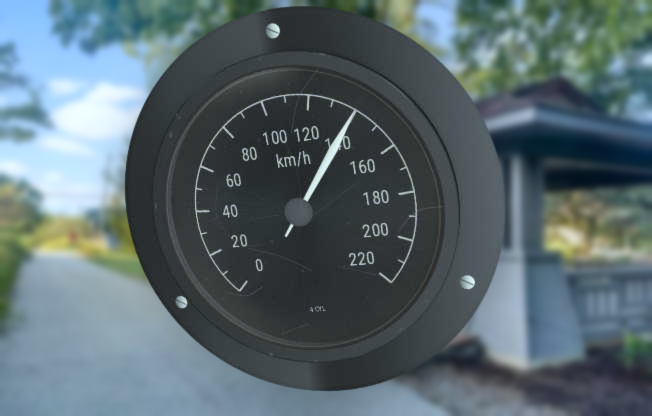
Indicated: value=140 unit=km/h
